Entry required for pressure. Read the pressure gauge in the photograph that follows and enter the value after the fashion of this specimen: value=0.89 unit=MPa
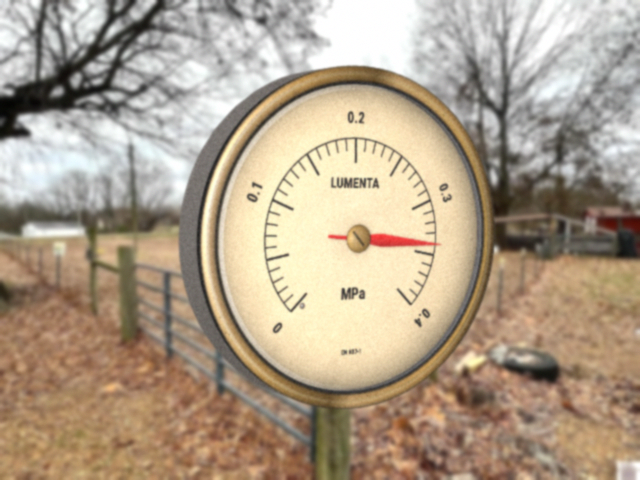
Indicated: value=0.34 unit=MPa
